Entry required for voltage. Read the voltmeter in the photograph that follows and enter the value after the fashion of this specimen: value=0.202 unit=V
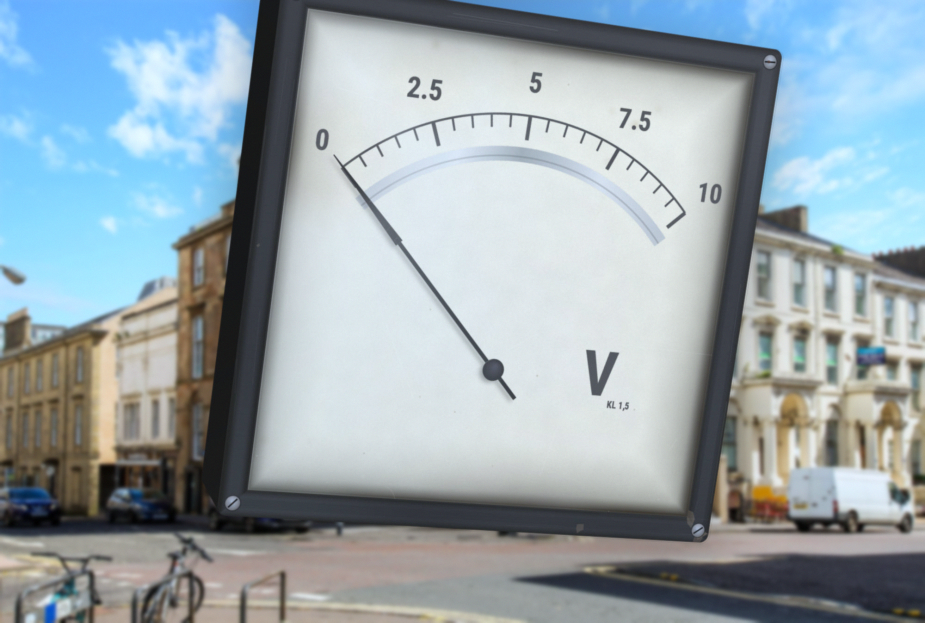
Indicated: value=0 unit=V
